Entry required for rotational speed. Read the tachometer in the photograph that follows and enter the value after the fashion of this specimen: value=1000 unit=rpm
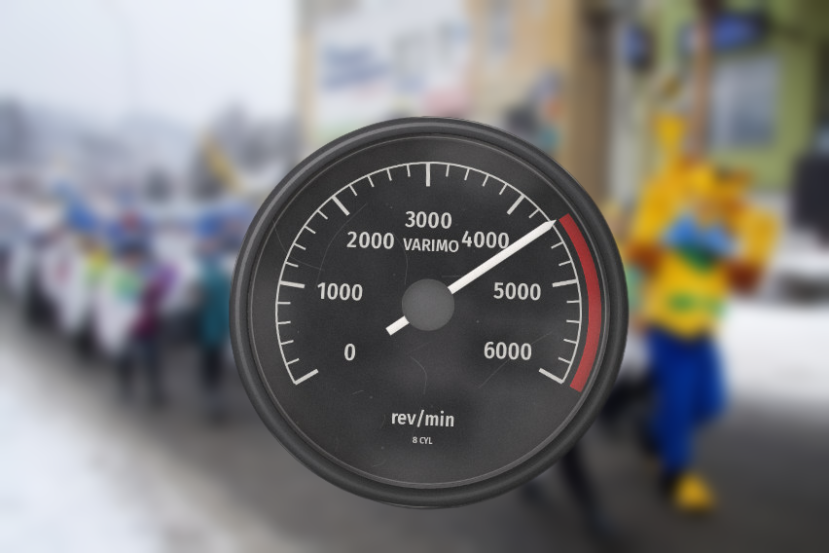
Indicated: value=4400 unit=rpm
